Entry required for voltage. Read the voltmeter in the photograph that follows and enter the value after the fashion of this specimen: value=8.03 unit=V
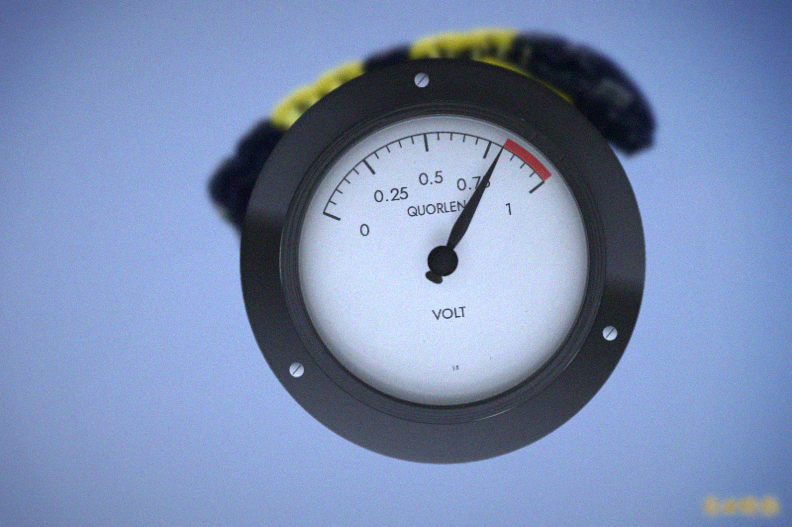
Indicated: value=0.8 unit=V
